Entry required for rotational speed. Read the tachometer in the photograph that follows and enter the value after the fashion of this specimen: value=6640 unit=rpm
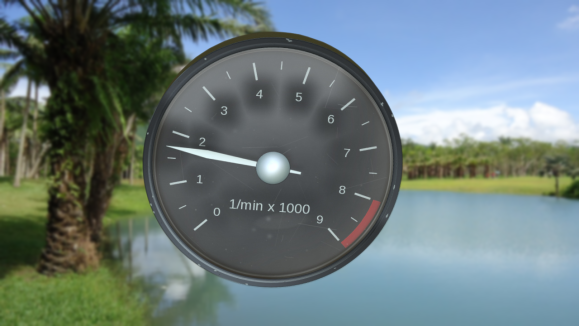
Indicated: value=1750 unit=rpm
